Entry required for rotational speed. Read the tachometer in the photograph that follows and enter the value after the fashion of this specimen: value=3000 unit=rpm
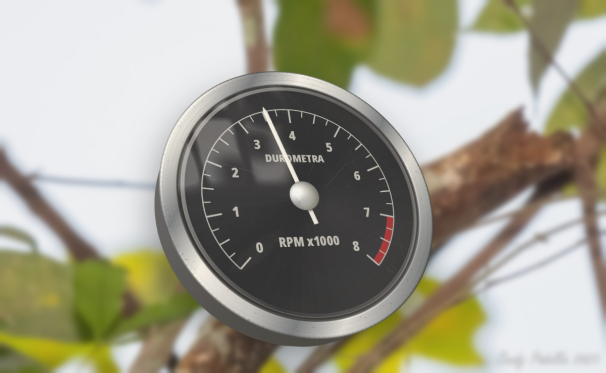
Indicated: value=3500 unit=rpm
